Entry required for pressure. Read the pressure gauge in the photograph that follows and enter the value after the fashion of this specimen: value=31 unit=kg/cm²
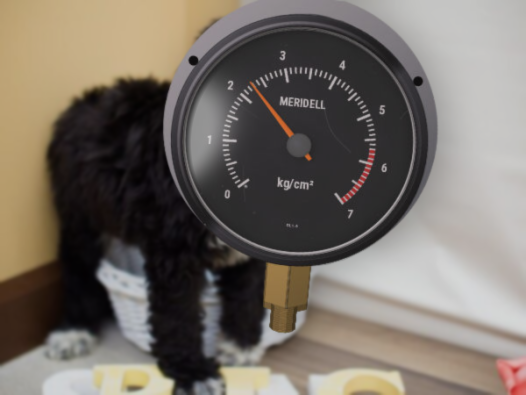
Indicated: value=2.3 unit=kg/cm²
